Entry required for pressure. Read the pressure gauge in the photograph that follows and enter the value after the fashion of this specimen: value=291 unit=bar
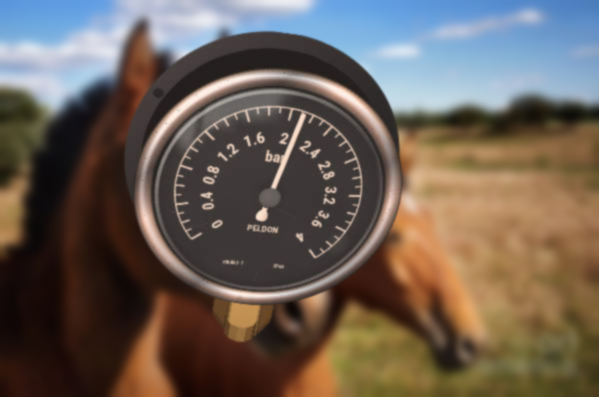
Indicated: value=2.1 unit=bar
